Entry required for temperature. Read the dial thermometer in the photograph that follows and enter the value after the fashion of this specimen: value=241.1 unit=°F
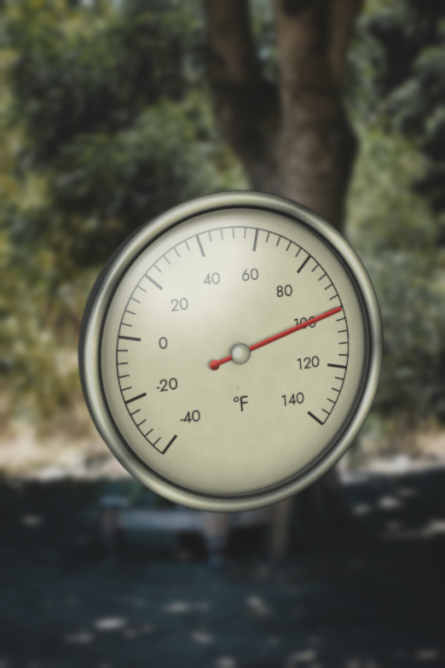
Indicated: value=100 unit=°F
